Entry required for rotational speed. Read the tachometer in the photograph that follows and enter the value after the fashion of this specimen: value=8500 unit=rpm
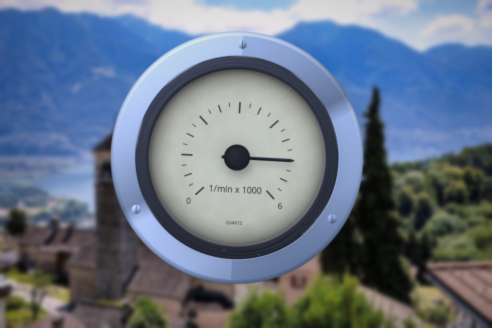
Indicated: value=5000 unit=rpm
